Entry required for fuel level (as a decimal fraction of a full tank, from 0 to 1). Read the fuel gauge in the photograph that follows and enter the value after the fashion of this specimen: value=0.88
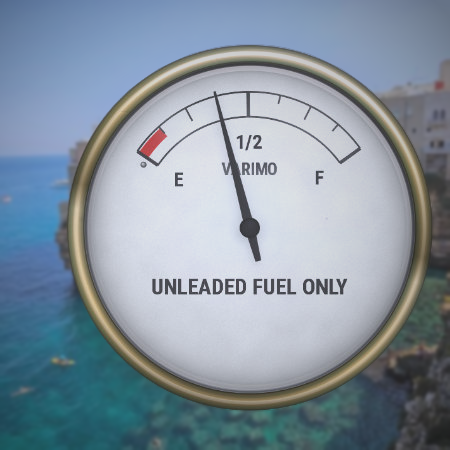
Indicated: value=0.375
